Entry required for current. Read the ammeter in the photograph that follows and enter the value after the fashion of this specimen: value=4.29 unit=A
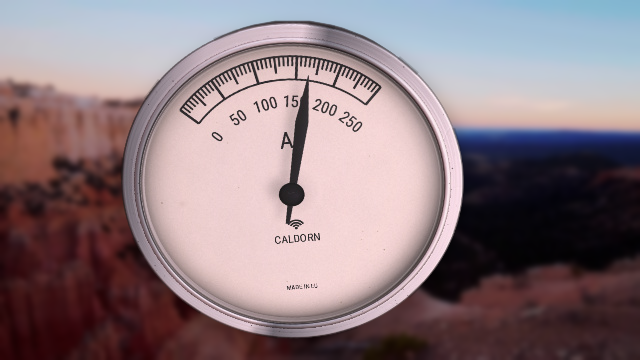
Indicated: value=165 unit=A
